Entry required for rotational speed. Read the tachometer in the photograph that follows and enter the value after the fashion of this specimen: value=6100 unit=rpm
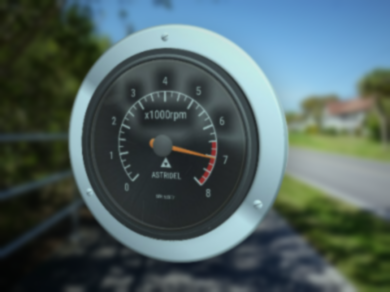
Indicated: value=7000 unit=rpm
